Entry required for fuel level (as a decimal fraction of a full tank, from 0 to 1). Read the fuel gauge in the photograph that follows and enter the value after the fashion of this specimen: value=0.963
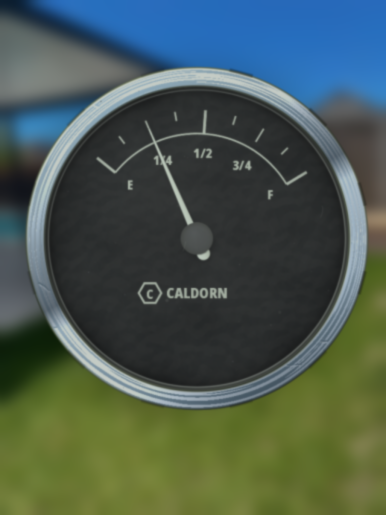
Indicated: value=0.25
